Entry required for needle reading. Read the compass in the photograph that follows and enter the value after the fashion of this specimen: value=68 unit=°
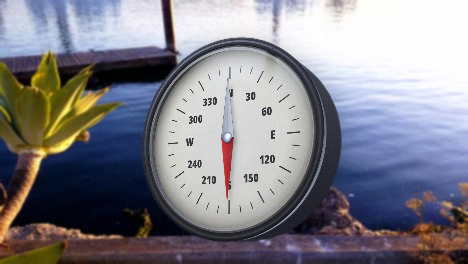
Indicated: value=180 unit=°
